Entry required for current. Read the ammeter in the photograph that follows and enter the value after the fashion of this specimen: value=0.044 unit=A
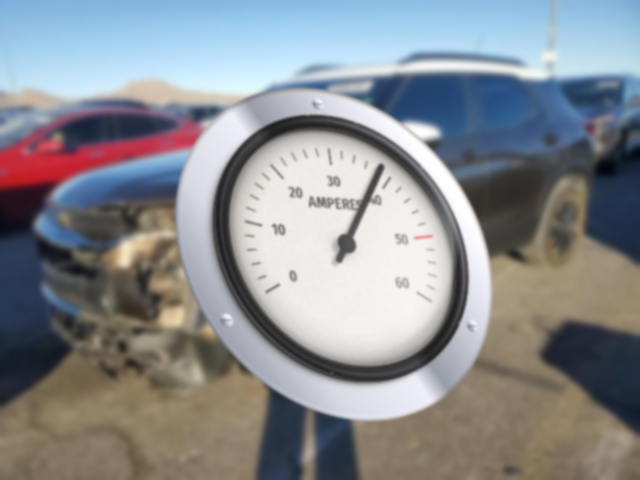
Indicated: value=38 unit=A
